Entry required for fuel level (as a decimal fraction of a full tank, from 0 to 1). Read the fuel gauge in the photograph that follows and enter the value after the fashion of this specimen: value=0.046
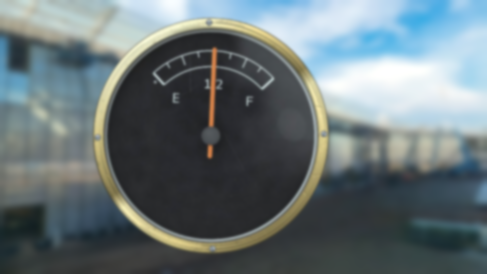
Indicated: value=0.5
